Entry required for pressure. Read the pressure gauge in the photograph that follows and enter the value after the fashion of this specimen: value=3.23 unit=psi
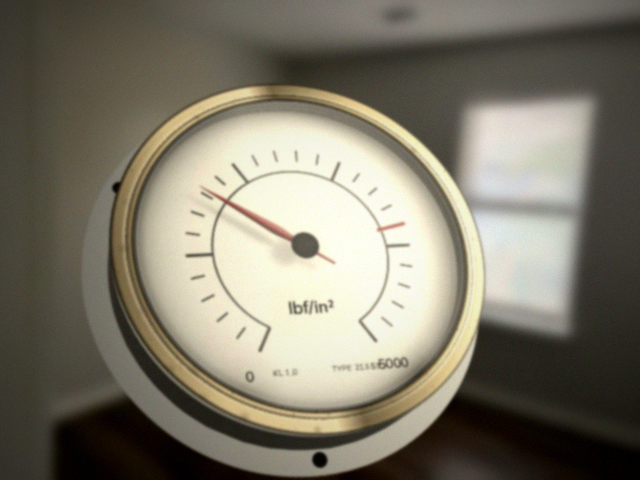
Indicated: value=1600 unit=psi
